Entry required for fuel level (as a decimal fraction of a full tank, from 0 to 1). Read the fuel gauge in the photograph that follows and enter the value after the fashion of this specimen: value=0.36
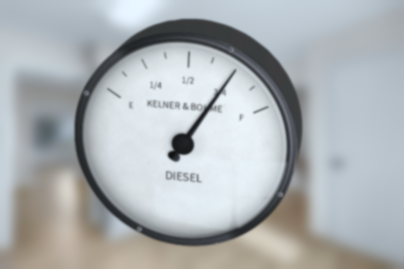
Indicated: value=0.75
